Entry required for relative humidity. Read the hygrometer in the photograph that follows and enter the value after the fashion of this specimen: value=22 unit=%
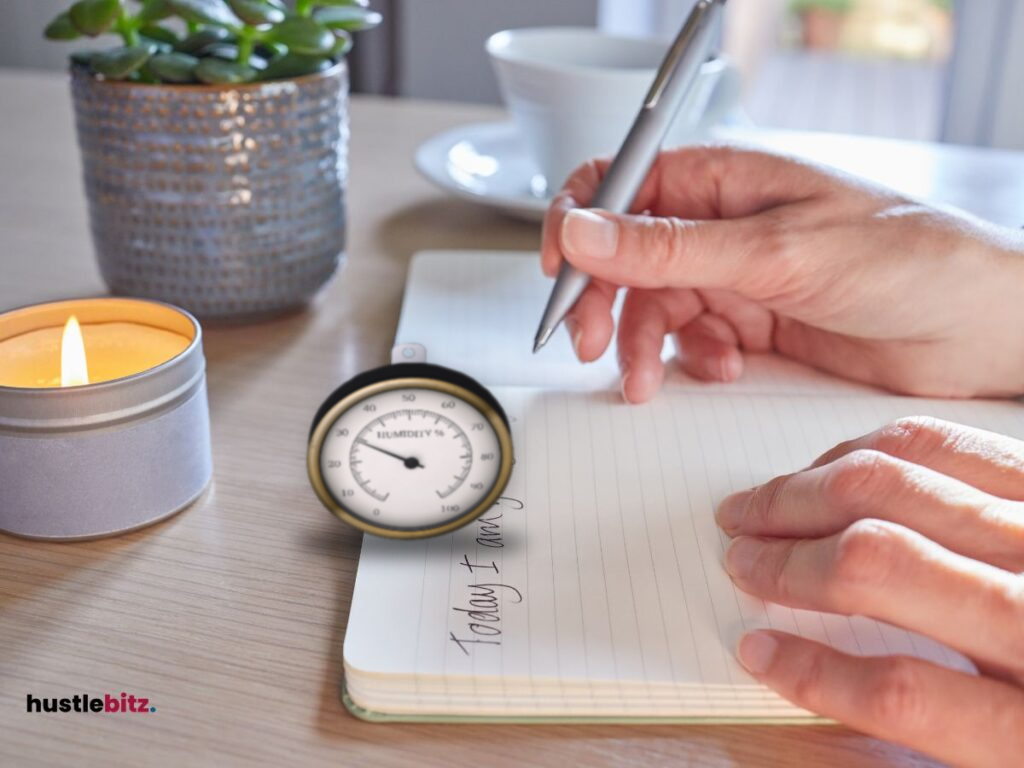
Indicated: value=30 unit=%
